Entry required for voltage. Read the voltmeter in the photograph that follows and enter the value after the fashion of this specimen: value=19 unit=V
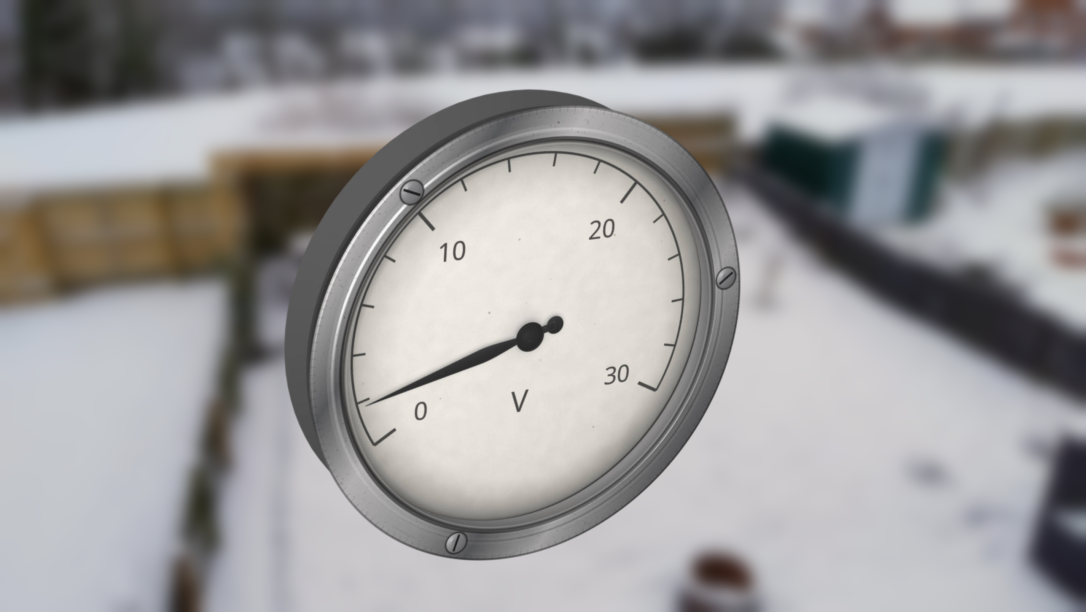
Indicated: value=2 unit=V
